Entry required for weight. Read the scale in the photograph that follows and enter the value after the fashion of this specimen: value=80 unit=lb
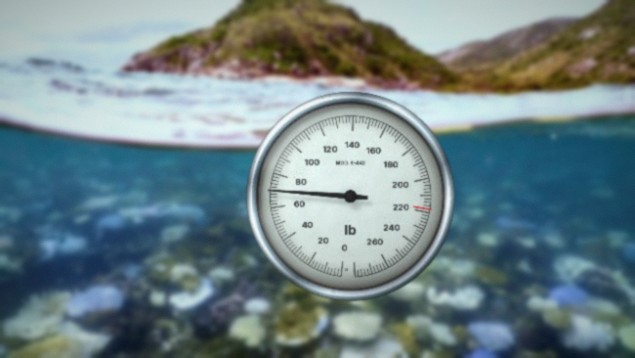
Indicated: value=70 unit=lb
